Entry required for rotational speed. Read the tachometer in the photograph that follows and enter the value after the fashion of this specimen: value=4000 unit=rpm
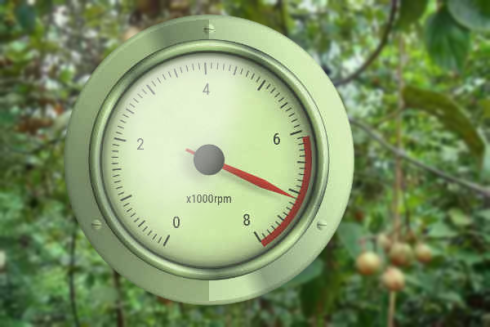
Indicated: value=7100 unit=rpm
